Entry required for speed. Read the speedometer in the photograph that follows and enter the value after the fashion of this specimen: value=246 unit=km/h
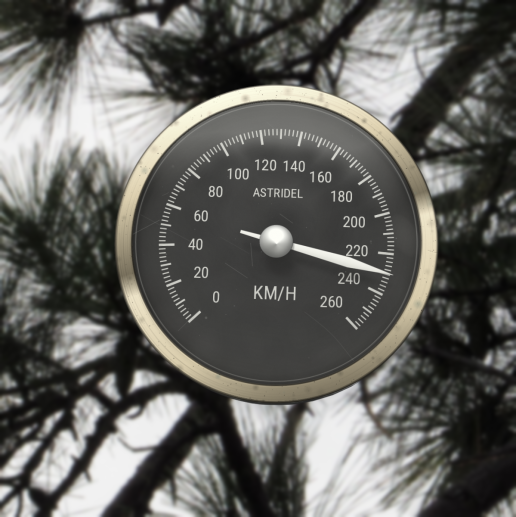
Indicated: value=230 unit=km/h
